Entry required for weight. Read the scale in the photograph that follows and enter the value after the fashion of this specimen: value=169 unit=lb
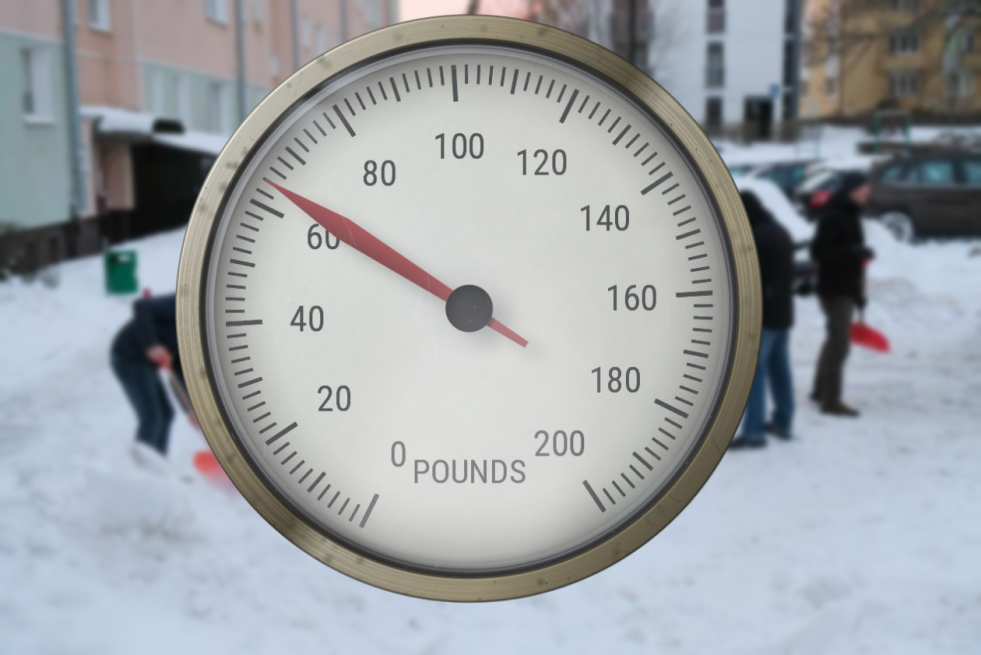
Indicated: value=64 unit=lb
